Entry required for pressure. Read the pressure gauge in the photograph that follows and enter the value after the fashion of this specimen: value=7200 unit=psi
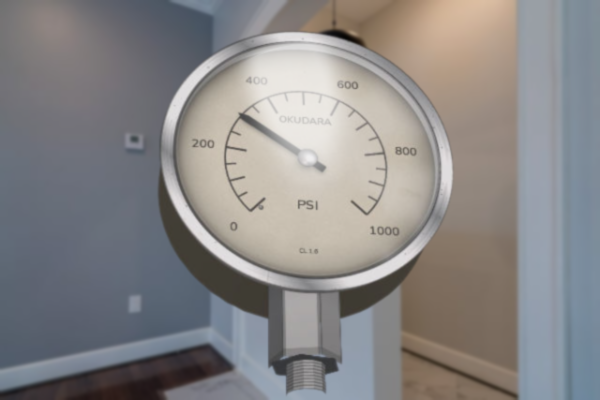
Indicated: value=300 unit=psi
